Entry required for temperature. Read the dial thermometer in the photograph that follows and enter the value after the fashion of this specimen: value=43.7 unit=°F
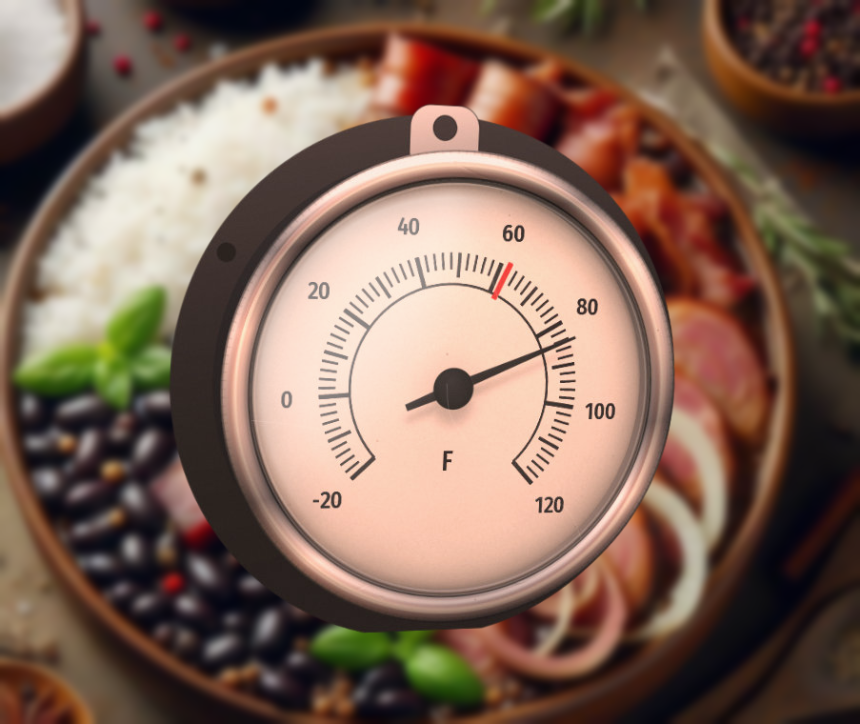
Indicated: value=84 unit=°F
